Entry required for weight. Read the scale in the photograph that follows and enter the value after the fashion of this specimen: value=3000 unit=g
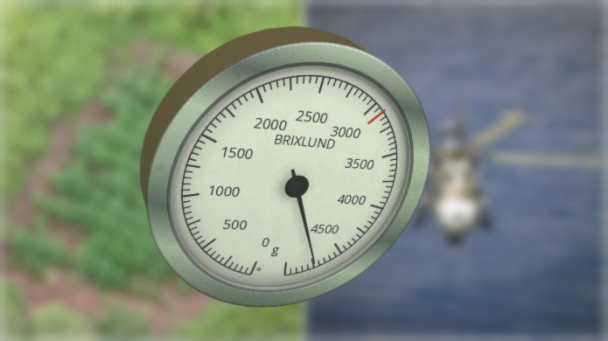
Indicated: value=4750 unit=g
